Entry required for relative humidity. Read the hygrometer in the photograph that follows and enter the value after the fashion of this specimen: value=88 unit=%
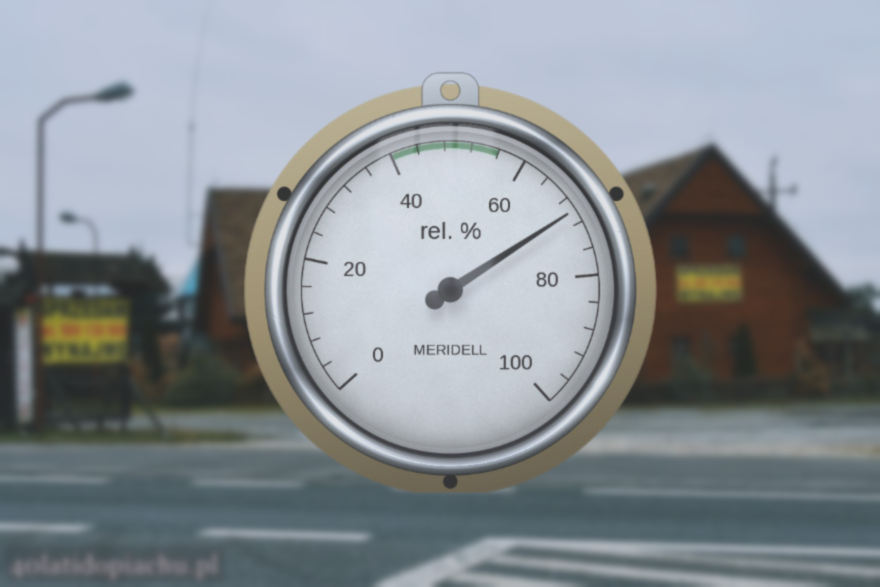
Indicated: value=70 unit=%
